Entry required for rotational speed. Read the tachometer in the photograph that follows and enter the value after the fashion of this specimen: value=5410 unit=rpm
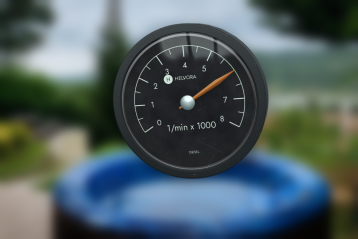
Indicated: value=6000 unit=rpm
